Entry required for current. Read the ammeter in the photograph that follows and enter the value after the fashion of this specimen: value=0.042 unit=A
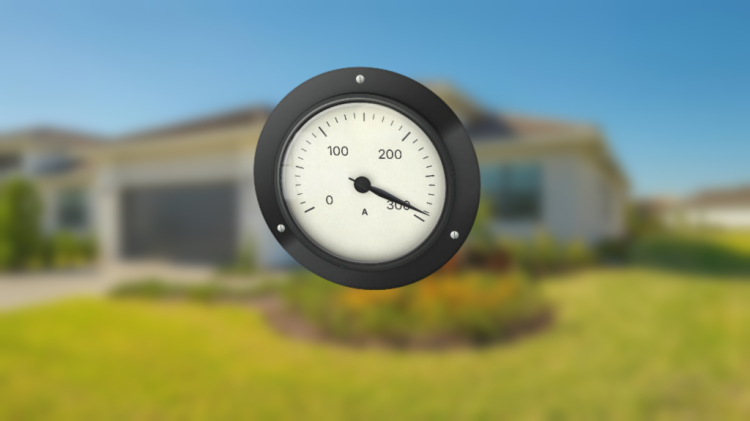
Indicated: value=290 unit=A
